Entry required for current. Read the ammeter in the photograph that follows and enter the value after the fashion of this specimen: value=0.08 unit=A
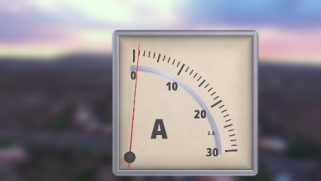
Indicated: value=1 unit=A
